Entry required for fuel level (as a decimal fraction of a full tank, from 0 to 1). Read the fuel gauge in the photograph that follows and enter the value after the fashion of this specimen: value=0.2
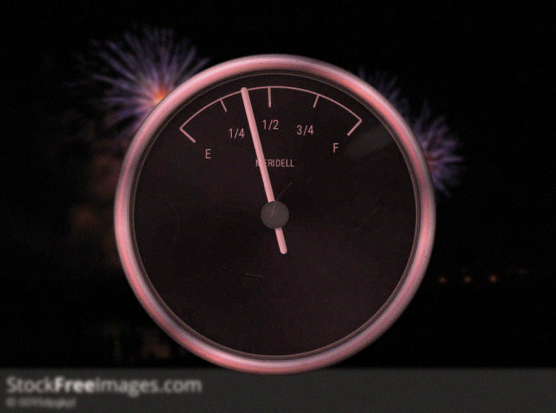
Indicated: value=0.375
